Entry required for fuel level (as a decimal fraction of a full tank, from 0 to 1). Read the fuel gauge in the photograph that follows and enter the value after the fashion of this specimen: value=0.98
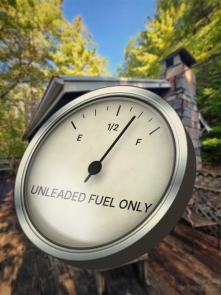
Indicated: value=0.75
